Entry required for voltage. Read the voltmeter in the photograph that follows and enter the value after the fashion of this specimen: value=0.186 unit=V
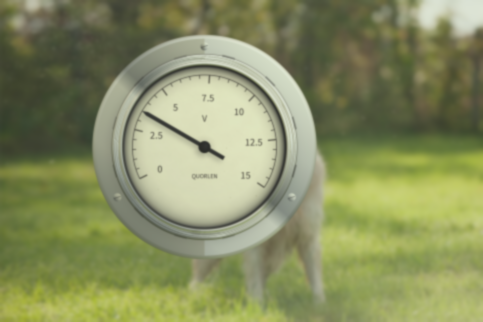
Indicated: value=3.5 unit=V
